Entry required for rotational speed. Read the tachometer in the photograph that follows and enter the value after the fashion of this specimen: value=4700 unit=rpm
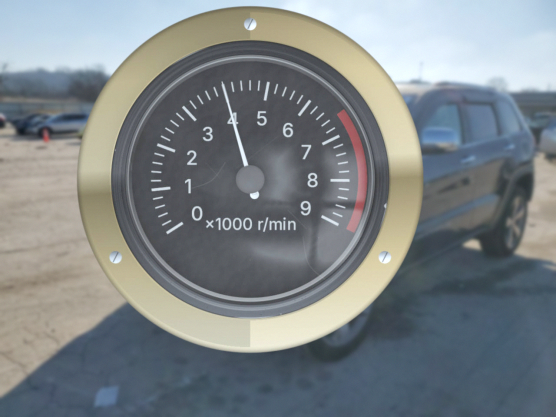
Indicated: value=4000 unit=rpm
